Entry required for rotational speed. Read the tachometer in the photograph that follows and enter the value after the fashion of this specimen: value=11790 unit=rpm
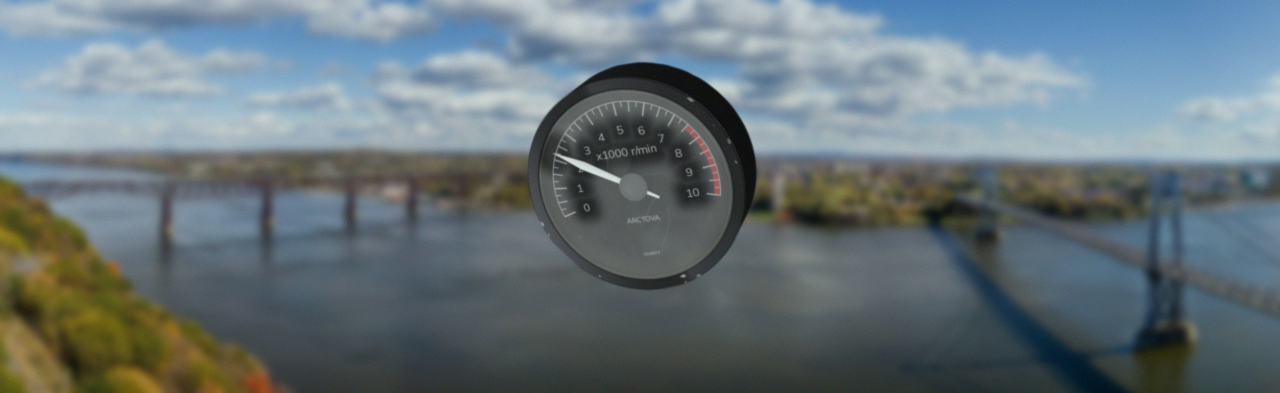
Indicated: value=2250 unit=rpm
